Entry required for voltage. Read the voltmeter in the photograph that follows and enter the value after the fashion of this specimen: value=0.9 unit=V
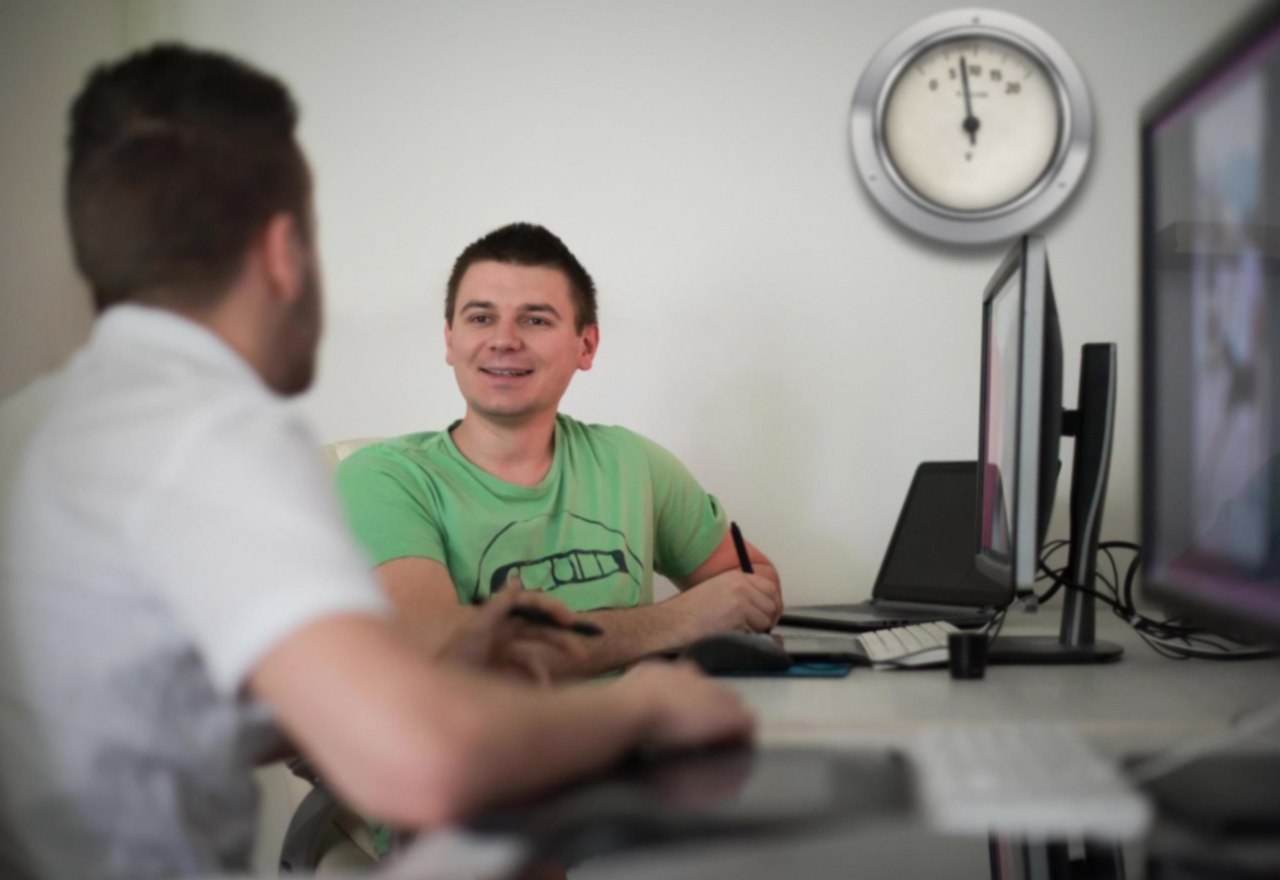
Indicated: value=7.5 unit=V
